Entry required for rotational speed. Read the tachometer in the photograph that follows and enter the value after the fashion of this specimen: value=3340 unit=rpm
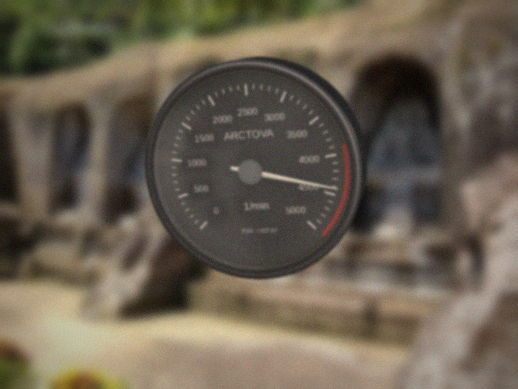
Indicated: value=4400 unit=rpm
